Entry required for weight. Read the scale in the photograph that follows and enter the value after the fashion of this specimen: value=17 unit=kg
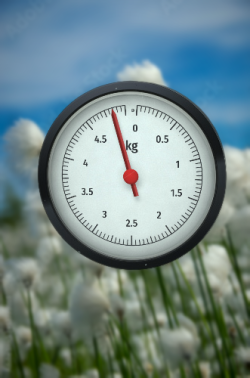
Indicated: value=4.85 unit=kg
